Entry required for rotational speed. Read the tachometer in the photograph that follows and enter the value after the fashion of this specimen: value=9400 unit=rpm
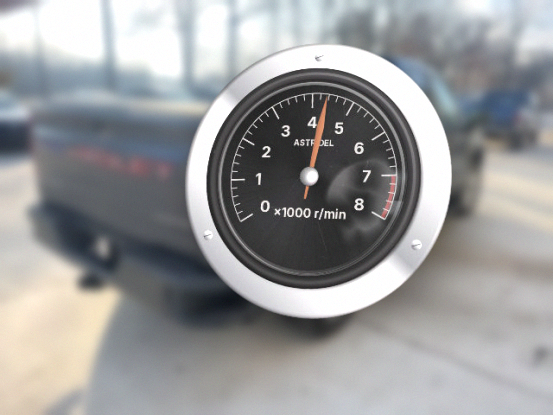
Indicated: value=4400 unit=rpm
